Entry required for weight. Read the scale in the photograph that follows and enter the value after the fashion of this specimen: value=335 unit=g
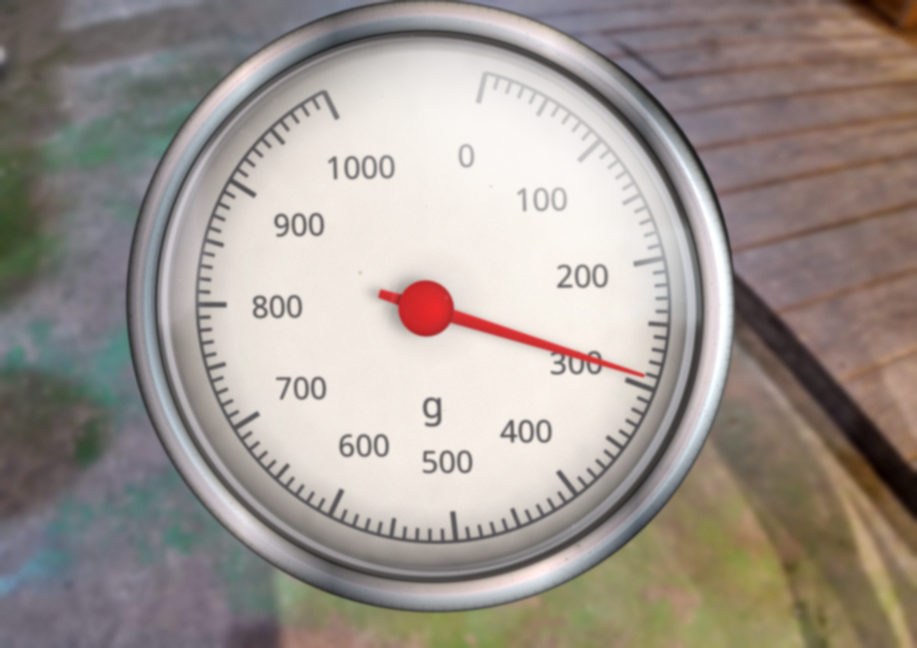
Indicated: value=290 unit=g
